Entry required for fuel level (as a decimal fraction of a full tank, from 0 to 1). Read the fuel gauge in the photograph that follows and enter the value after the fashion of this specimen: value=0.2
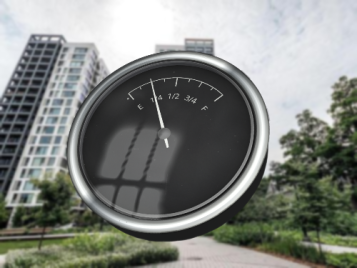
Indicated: value=0.25
